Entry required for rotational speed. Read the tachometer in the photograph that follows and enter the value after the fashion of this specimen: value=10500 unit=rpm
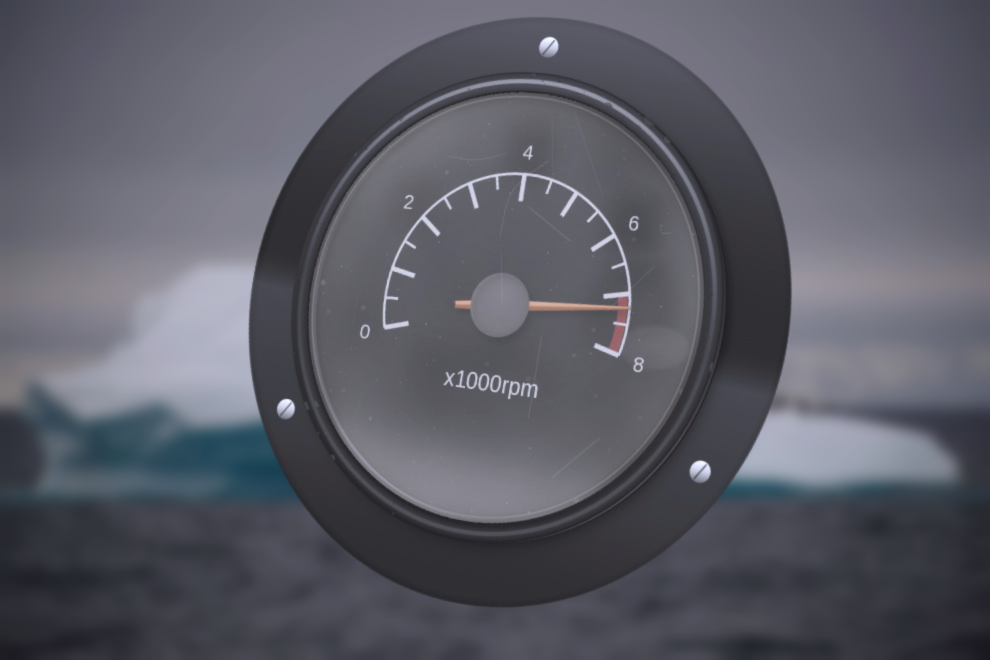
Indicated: value=7250 unit=rpm
